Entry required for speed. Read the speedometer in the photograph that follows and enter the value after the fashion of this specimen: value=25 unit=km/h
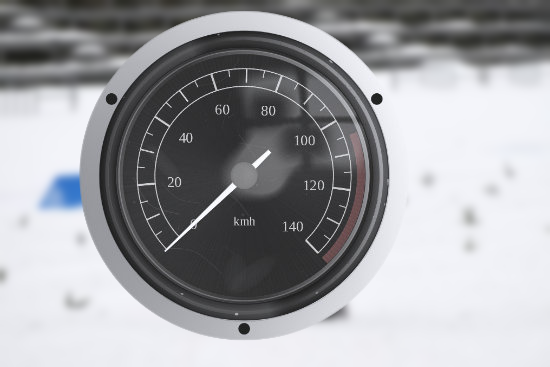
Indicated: value=0 unit=km/h
